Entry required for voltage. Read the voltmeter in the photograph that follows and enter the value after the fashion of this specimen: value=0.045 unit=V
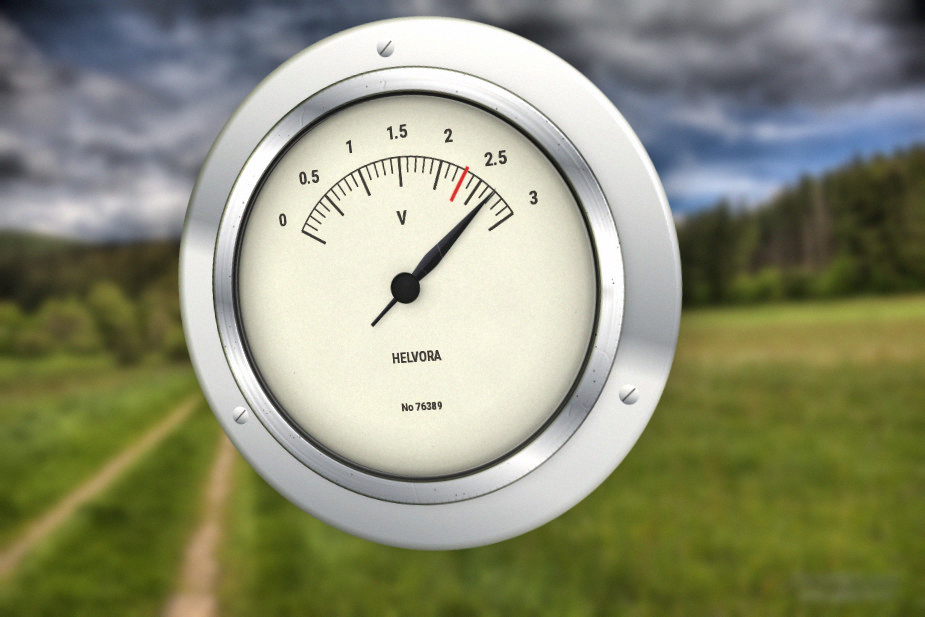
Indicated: value=2.7 unit=V
